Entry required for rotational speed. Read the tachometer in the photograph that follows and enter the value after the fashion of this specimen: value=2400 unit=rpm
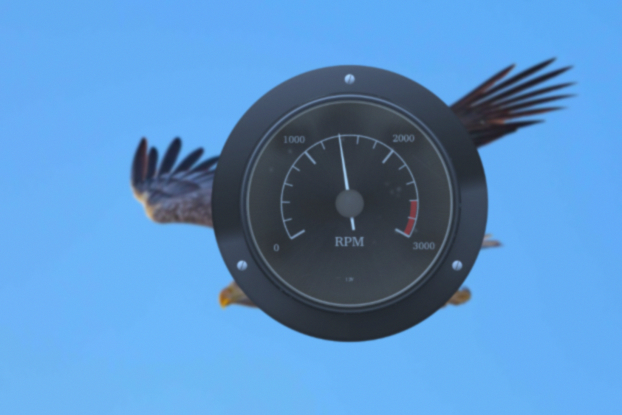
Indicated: value=1400 unit=rpm
